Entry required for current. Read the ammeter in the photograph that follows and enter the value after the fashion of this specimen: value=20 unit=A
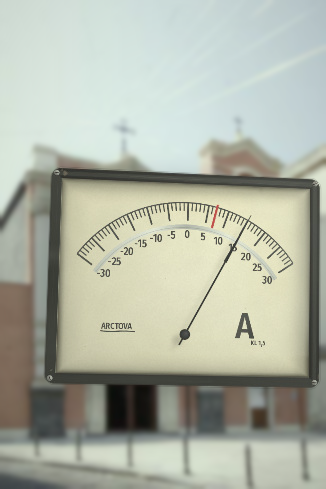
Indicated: value=15 unit=A
